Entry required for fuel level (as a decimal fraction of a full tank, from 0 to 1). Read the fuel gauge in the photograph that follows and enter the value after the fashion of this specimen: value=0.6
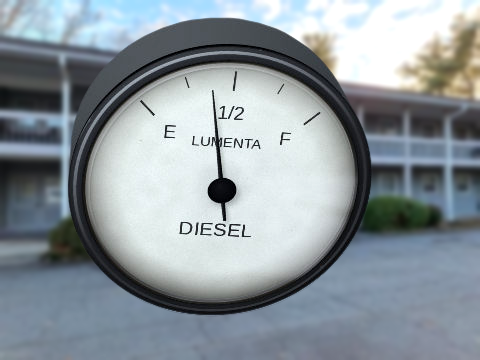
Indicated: value=0.375
